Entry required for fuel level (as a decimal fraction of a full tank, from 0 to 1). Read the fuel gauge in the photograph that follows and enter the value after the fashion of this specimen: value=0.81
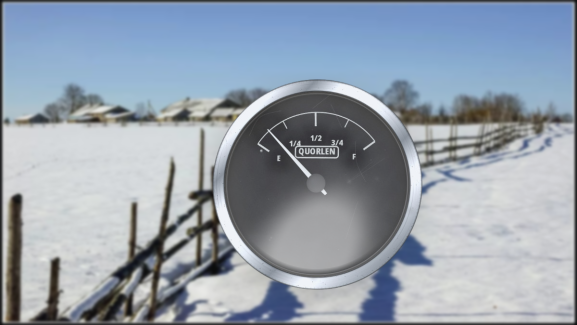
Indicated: value=0.125
